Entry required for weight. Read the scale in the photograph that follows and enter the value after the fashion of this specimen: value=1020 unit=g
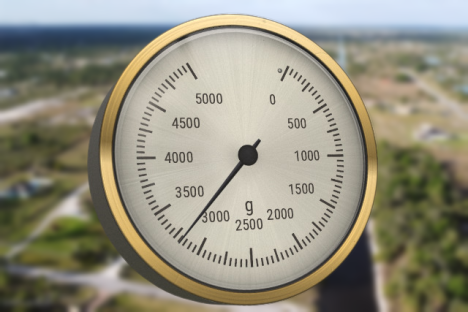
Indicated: value=3200 unit=g
